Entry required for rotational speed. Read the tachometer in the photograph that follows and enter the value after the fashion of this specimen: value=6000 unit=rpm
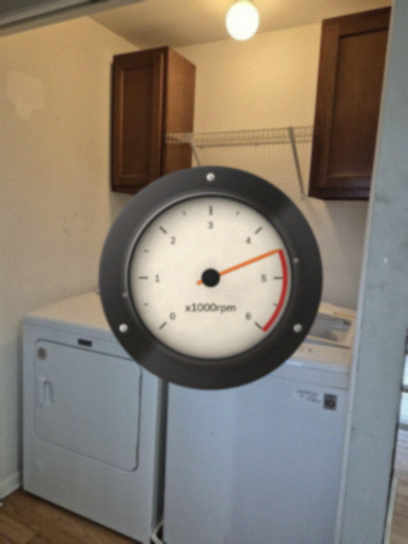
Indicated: value=4500 unit=rpm
